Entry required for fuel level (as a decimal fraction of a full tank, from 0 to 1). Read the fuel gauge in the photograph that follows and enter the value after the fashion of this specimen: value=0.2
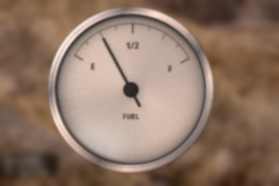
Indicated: value=0.25
